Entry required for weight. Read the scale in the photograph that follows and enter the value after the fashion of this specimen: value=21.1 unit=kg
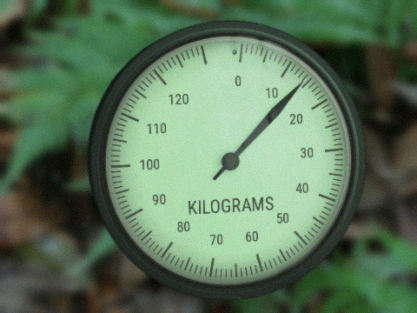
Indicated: value=14 unit=kg
